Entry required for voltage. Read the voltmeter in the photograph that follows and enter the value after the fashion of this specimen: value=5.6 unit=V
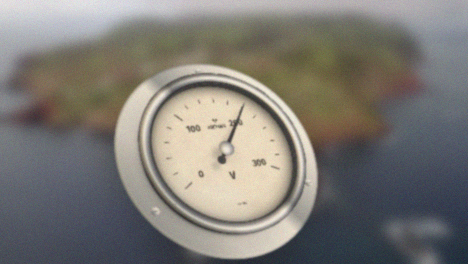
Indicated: value=200 unit=V
